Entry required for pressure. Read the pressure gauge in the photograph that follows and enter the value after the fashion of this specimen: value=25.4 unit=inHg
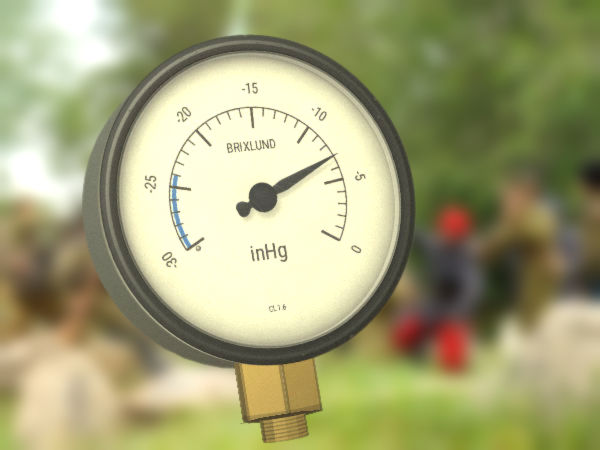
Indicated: value=-7 unit=inHg
